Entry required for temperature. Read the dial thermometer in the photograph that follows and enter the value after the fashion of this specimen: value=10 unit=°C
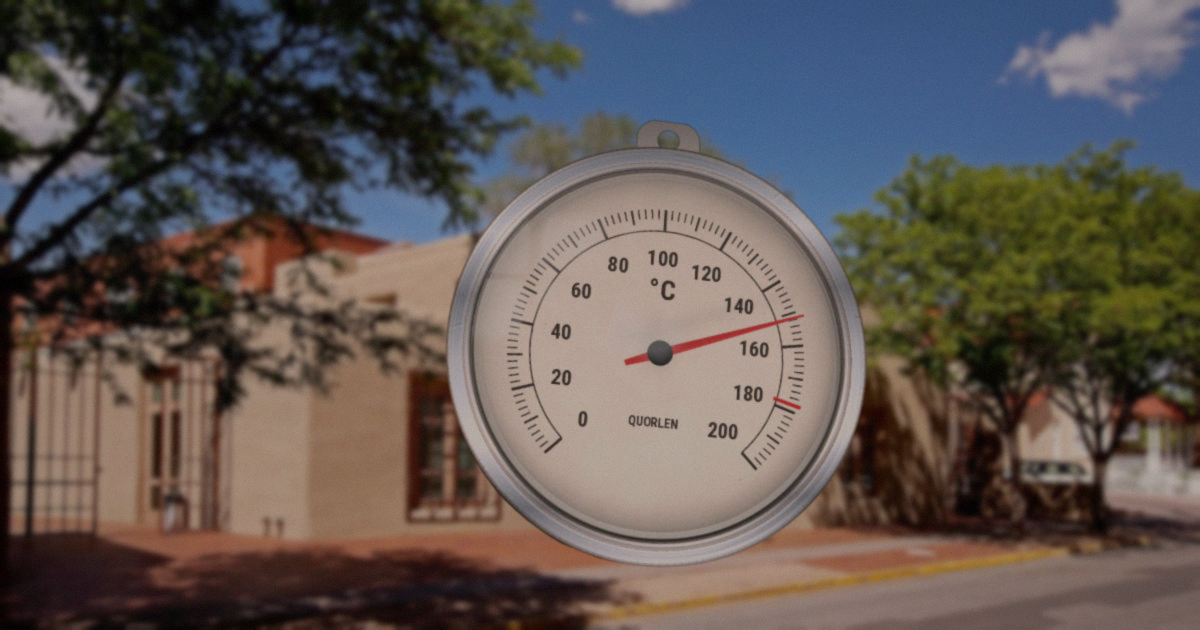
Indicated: value=152 unit=°C
